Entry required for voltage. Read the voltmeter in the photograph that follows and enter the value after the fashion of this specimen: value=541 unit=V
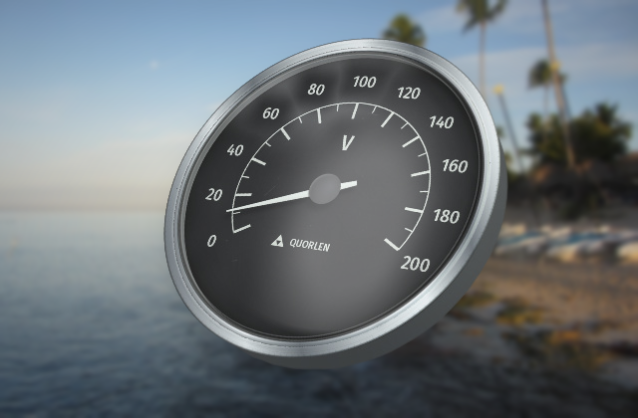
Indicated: value=10 unit=V
